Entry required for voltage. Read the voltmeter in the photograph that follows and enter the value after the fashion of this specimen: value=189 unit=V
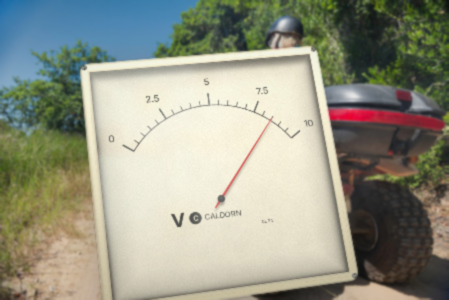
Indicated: value=8.5 unit=V
